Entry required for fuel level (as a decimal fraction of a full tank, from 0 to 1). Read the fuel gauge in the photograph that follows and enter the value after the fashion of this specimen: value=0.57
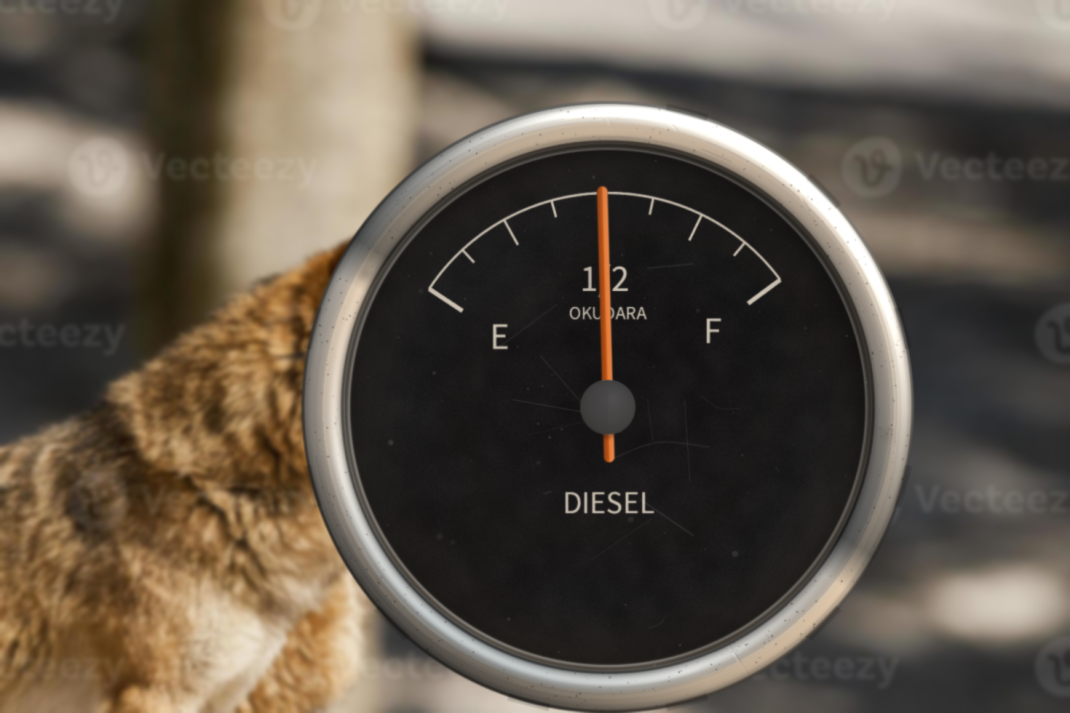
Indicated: value=0.5
